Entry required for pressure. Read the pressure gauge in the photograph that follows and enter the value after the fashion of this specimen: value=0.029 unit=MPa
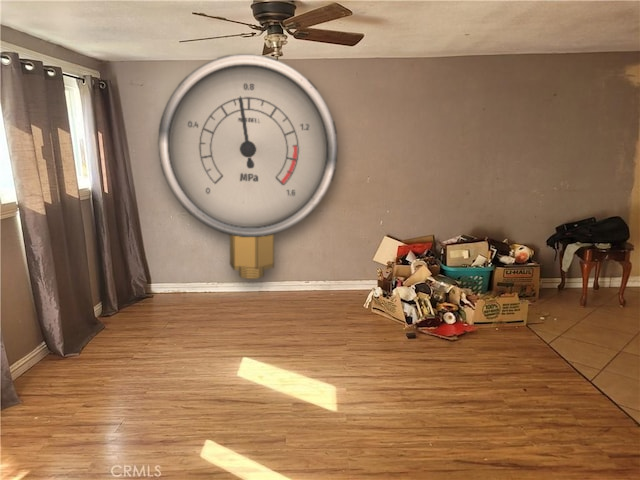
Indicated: value=0.75 unit=MPa
